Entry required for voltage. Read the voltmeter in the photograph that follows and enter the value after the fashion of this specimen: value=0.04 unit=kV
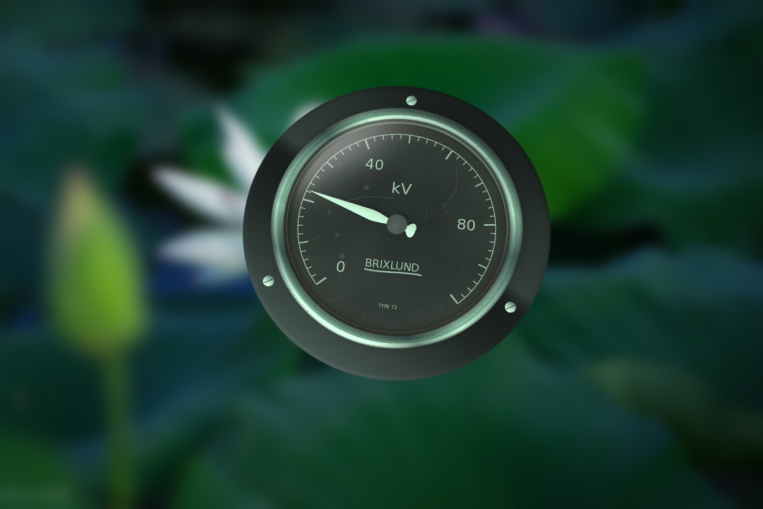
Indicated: value=22 unit=kV
